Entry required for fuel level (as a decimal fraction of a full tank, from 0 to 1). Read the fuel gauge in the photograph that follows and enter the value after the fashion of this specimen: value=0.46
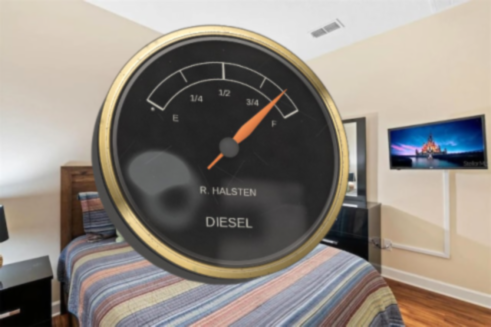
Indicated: value=0.875
